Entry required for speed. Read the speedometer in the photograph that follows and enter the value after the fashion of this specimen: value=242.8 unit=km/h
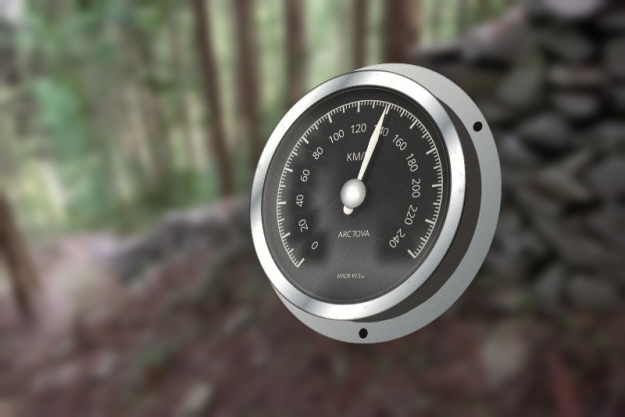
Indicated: value=140 unit=km/h
